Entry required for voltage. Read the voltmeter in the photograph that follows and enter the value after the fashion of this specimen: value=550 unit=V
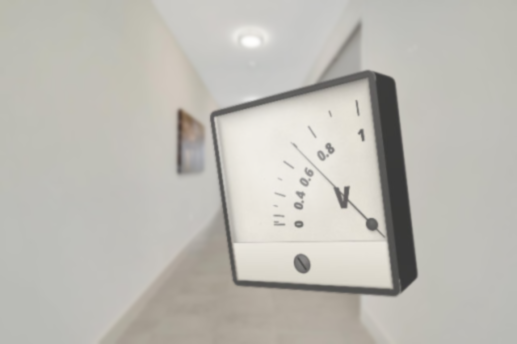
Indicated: value=0.7 unit=V
